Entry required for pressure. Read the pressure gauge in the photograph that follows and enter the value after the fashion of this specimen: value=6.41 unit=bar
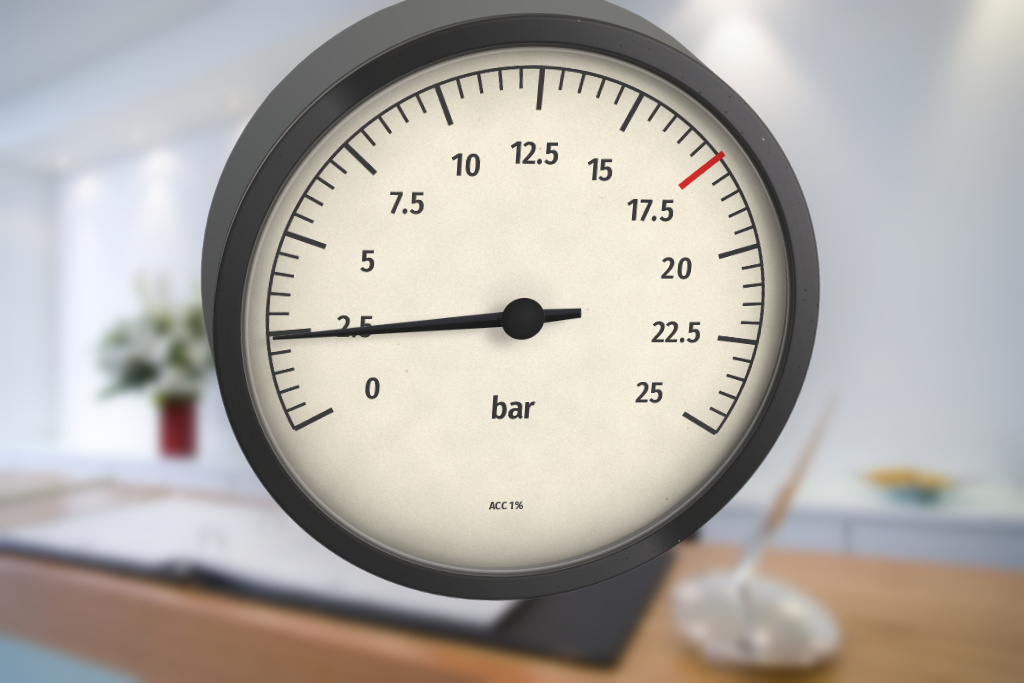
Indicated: value=2.5 unit=bar
